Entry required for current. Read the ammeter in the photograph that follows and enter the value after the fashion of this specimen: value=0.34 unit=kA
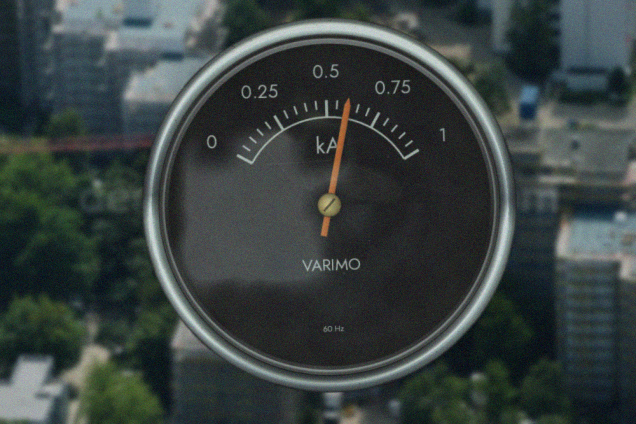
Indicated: value=0.6 unit=kA
